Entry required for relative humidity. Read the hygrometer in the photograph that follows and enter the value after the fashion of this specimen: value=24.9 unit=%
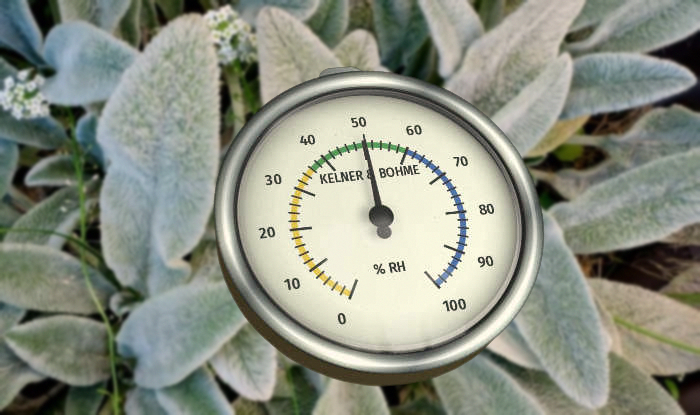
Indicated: value=50 unit=%
